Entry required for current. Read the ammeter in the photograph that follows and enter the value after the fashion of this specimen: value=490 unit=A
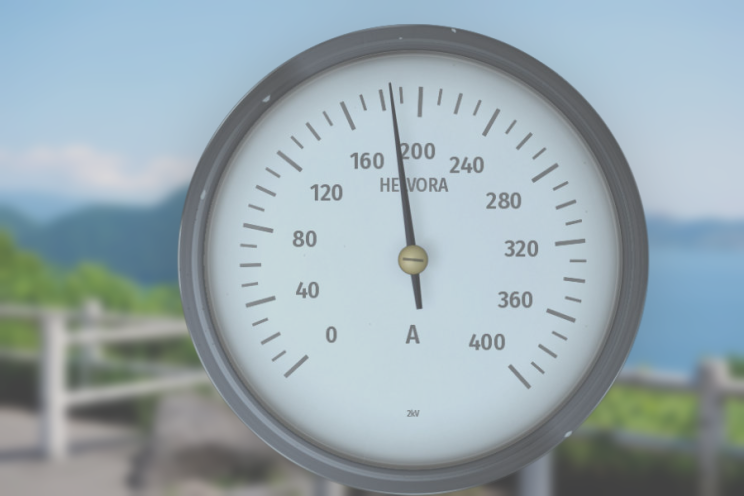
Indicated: value=185 unit=A
